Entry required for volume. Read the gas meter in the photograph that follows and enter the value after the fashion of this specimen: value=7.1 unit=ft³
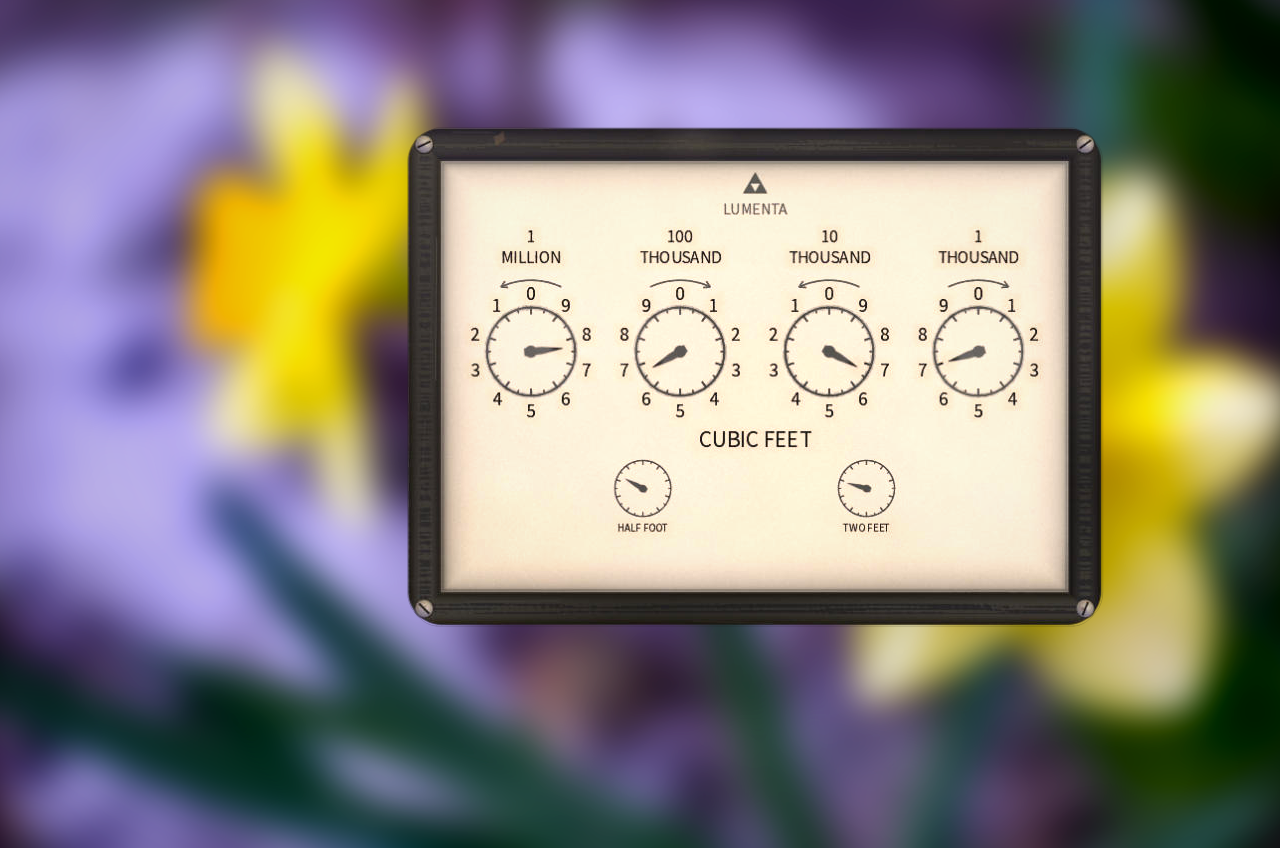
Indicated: value=766700 unit=ft³
